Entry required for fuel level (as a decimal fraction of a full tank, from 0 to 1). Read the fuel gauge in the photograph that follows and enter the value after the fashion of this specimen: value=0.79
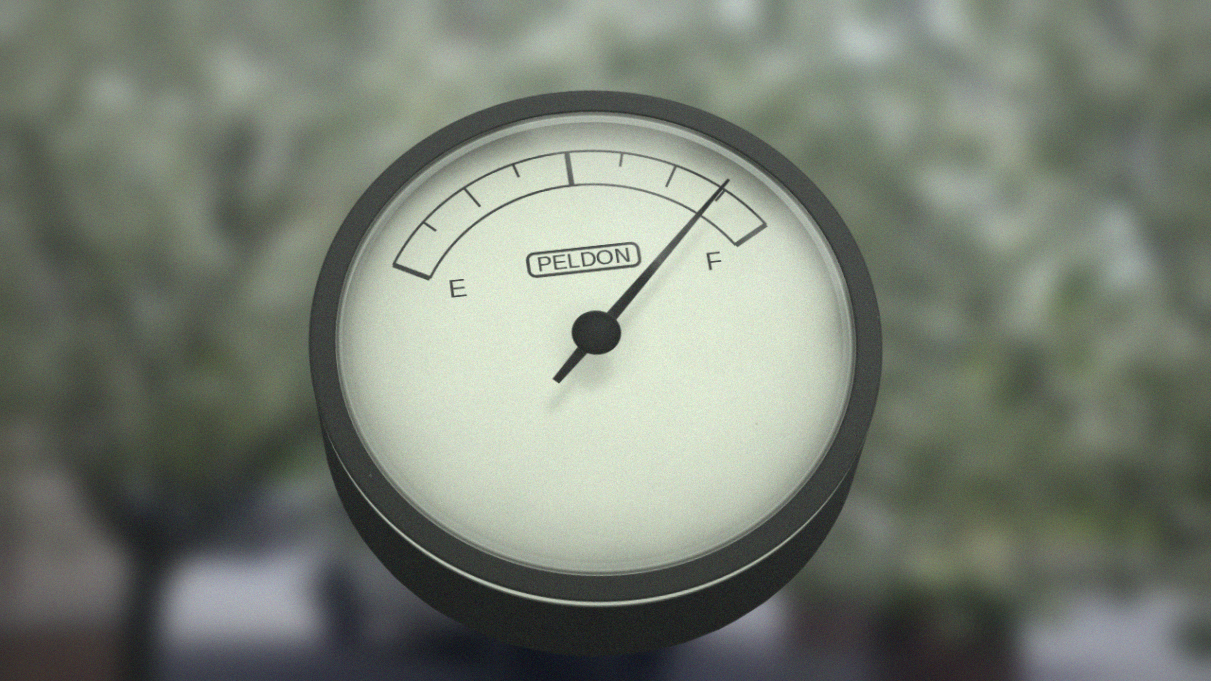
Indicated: value=0.875
